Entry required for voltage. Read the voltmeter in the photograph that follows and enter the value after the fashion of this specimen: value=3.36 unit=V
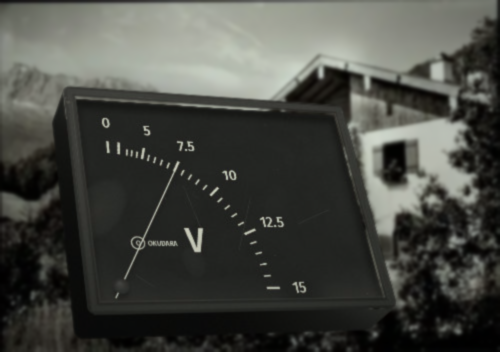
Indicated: value=7.5 unit=V
